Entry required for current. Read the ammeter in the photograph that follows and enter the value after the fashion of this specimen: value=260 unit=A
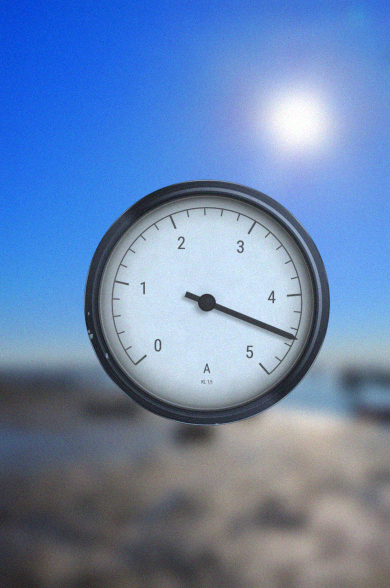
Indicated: value=4.5 unit=A
